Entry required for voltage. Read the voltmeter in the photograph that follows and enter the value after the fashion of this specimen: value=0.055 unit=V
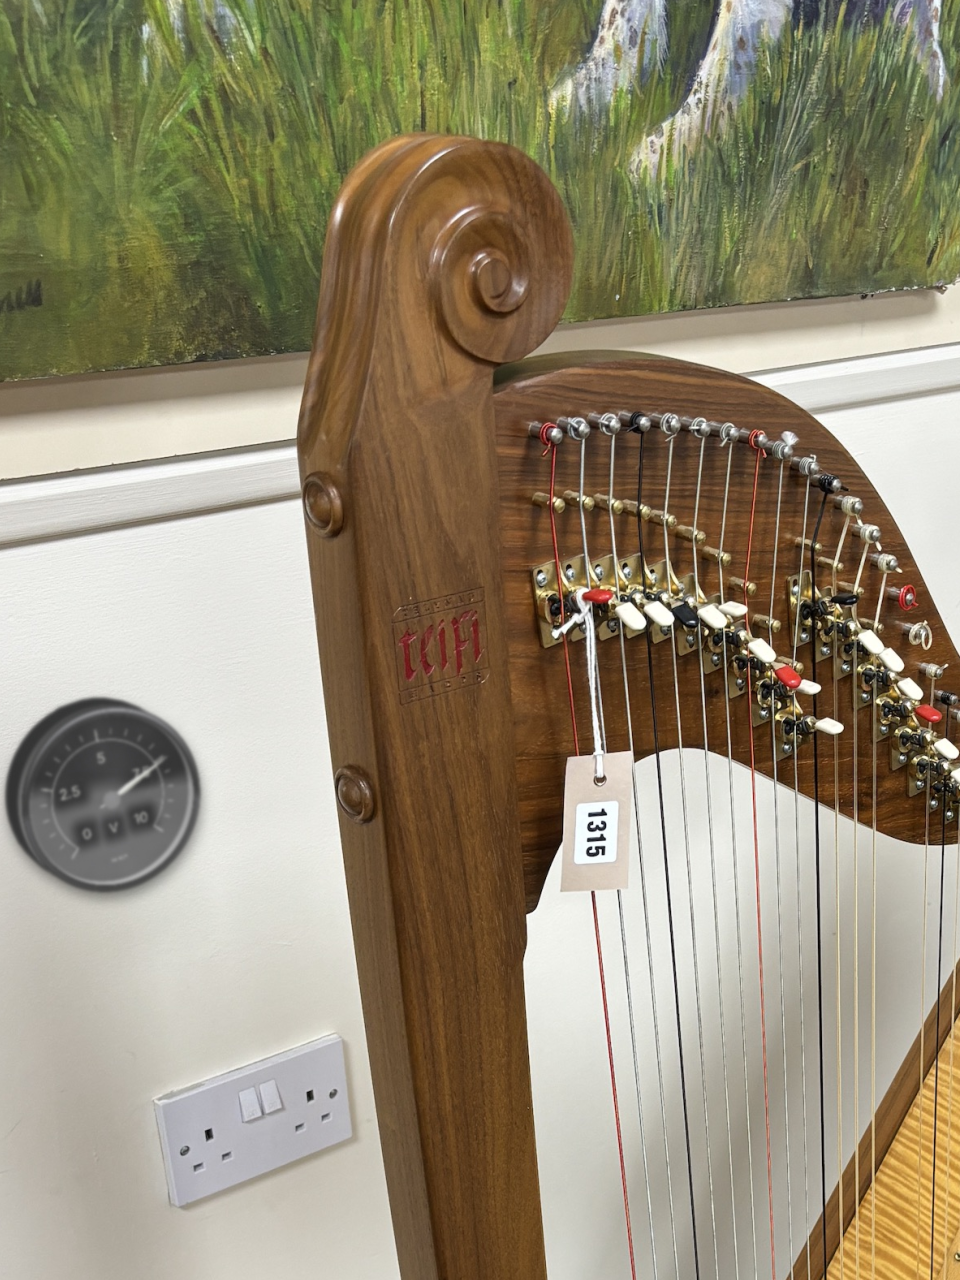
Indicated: value=7.5 unit=V
